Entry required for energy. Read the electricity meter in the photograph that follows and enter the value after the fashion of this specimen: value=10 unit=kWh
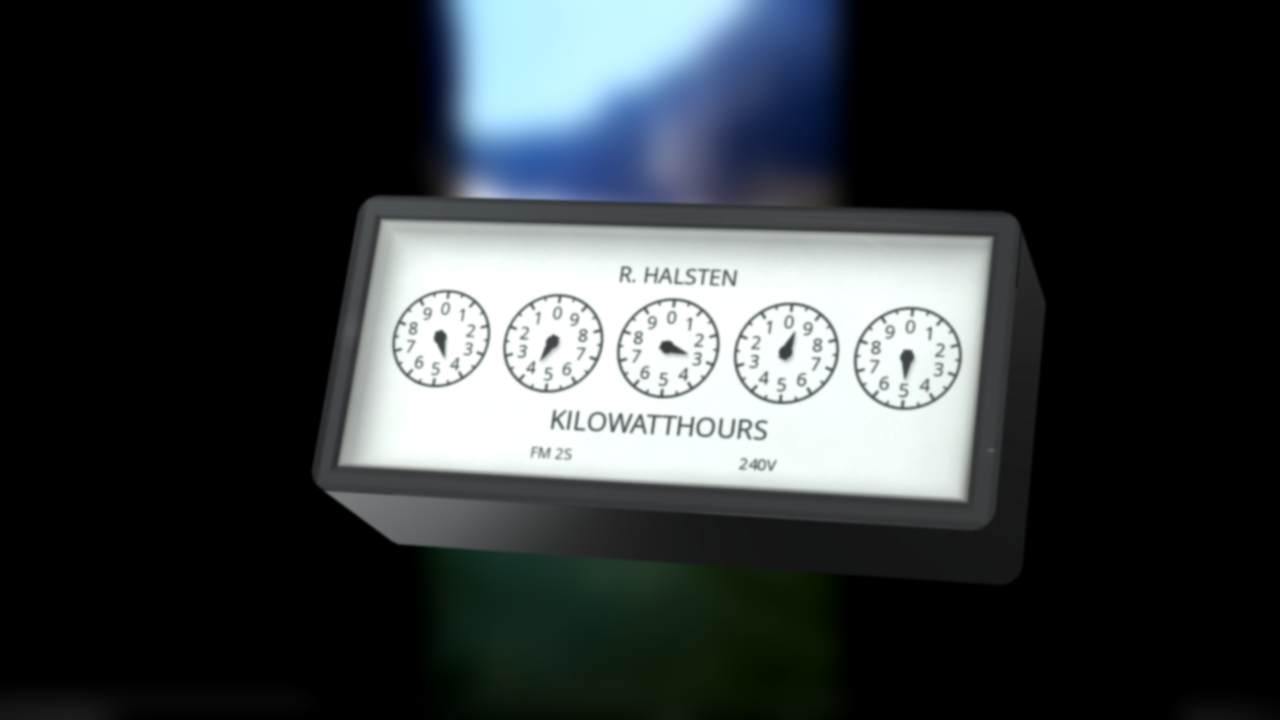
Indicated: value=44295 unit=kWh
